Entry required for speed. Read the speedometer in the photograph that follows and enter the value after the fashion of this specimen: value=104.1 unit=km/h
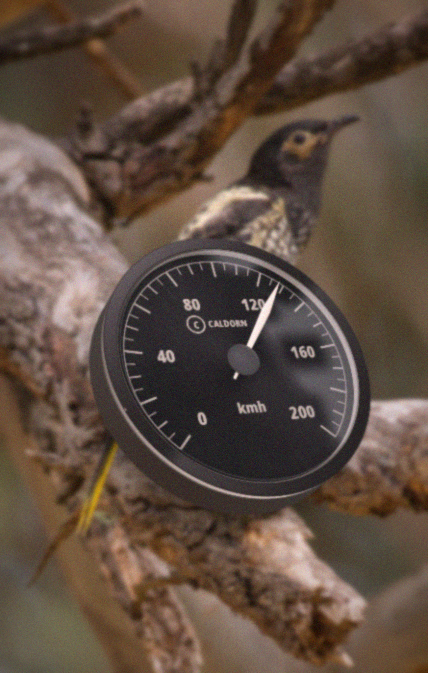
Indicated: value=127.5 unit=km/h
